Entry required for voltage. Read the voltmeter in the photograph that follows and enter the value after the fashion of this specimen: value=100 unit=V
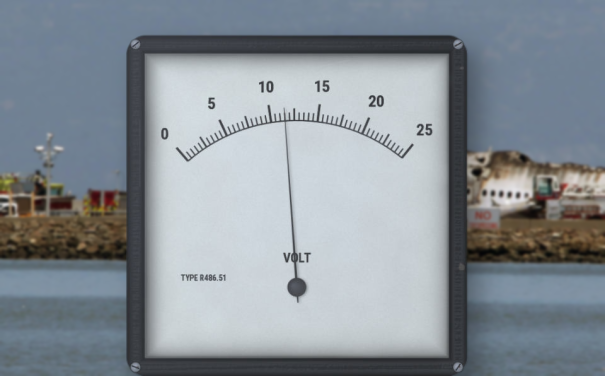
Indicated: value=11.5 unit=V
